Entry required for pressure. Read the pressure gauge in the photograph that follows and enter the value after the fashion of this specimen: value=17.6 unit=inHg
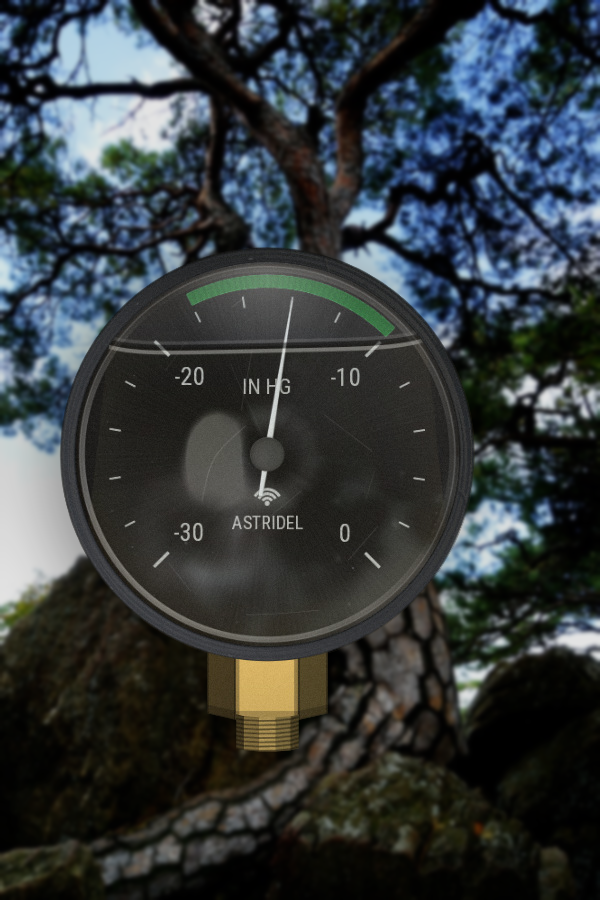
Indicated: value=-14 unit=inHg
